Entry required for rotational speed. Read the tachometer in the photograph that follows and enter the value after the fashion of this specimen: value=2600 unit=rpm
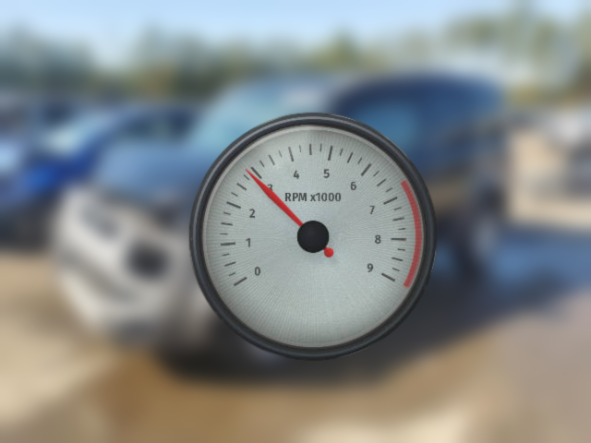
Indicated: value=2875 unit=rpm
